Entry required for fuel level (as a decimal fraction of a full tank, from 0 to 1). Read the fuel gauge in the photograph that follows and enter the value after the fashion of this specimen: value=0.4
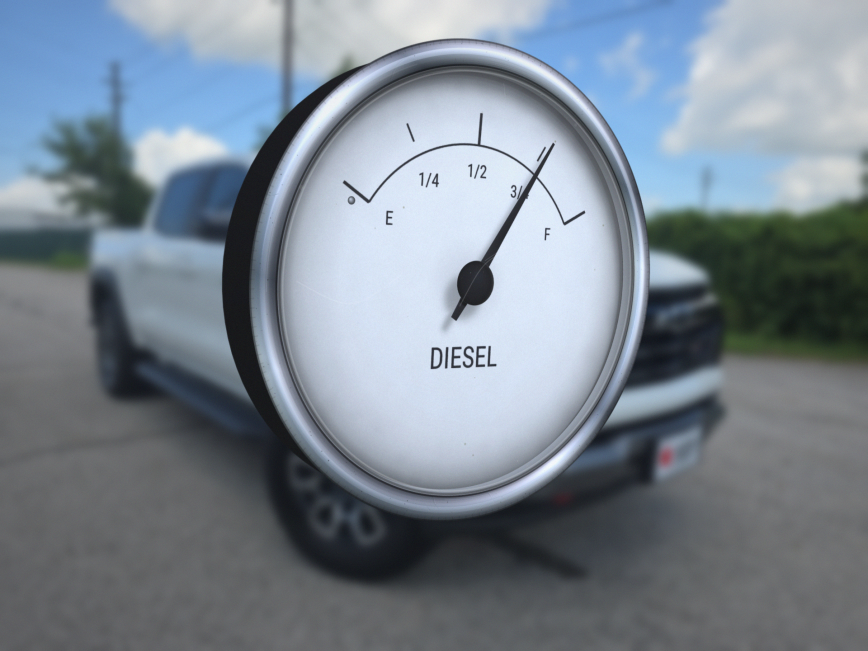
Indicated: value=0.75
